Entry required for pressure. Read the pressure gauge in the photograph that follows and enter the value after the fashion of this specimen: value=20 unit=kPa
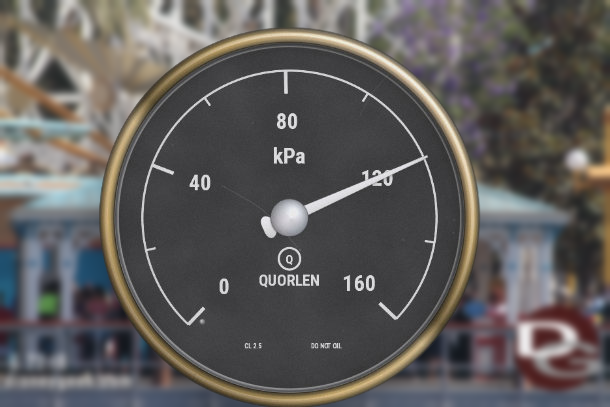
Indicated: value=120 unit=kPa
